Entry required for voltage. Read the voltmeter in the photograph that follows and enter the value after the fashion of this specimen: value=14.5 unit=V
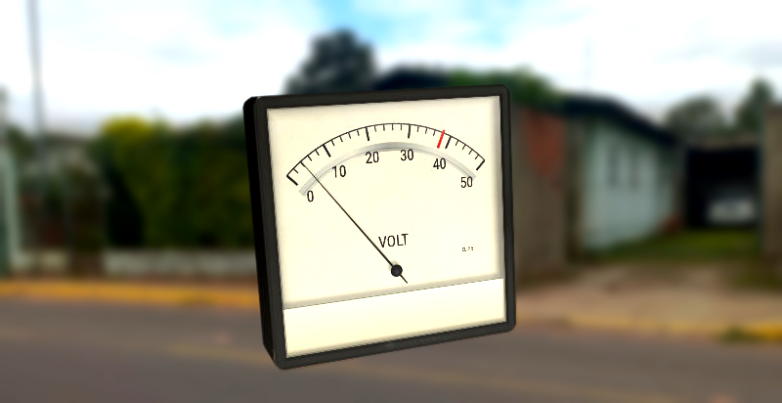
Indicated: value=4 unit=V
